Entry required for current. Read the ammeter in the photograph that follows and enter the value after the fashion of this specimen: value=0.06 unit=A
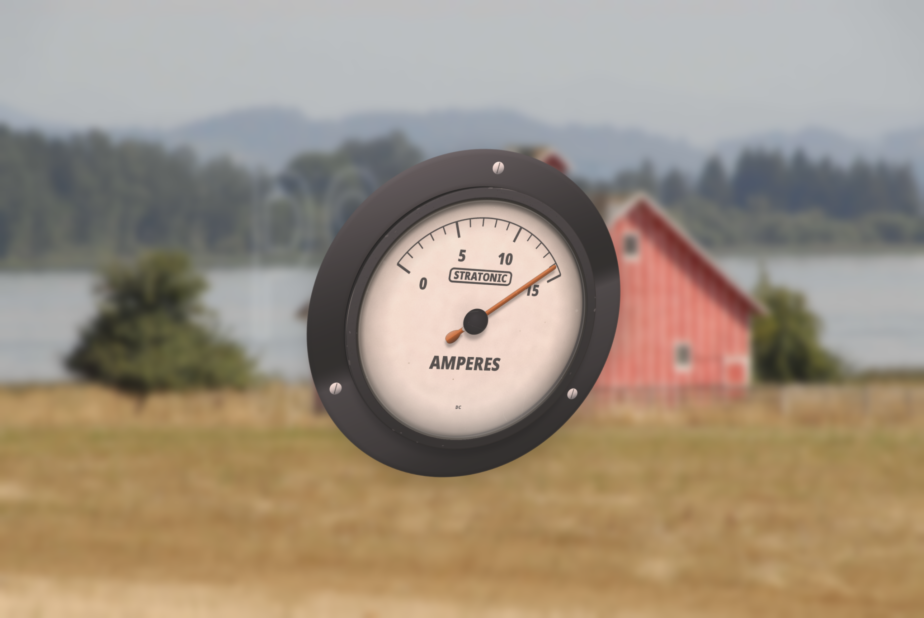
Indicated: value=14 unit=A
